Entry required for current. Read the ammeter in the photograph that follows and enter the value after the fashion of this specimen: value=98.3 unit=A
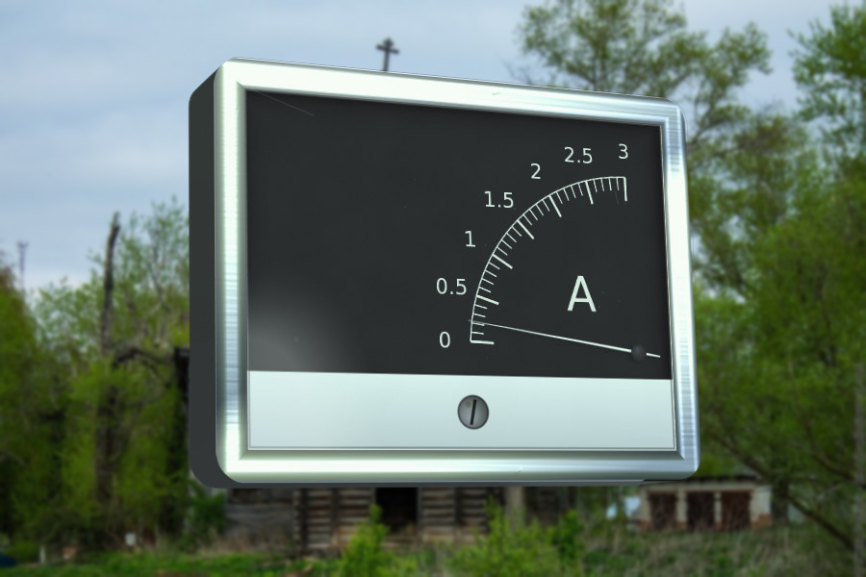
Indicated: value=0.2 unit=A
